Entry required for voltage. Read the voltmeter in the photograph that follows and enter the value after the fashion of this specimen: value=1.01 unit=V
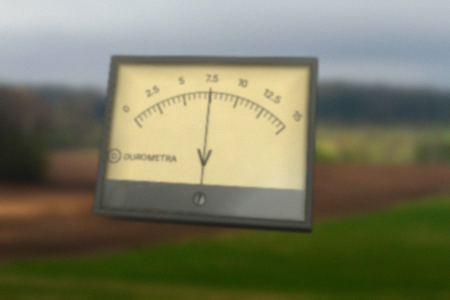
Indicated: value=7.5 unit=V
